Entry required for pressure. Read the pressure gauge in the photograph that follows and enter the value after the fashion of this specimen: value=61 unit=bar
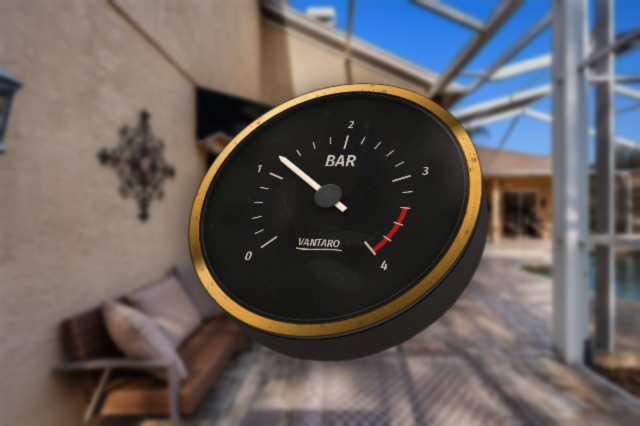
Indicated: value=1.2 unit=bar
